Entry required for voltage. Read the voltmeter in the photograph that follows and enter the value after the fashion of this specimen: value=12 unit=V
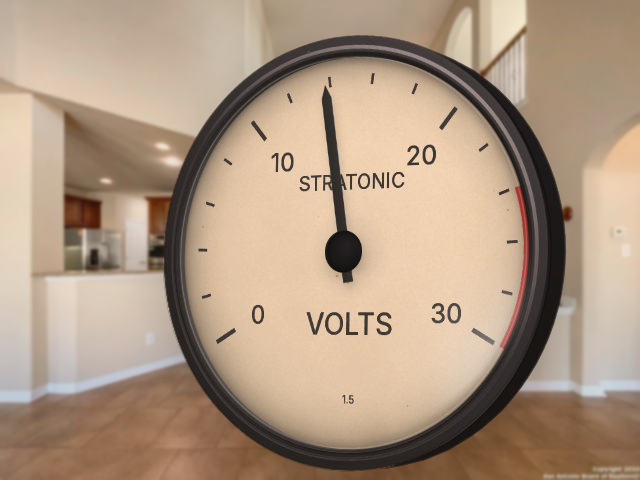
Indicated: value=14 unit=V
